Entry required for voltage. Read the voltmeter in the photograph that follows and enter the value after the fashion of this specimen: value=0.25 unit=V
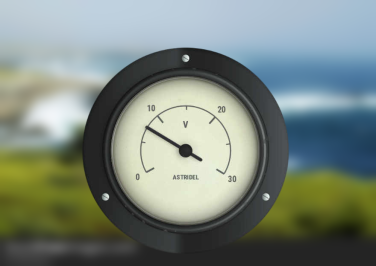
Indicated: value=7.5 unit=V
